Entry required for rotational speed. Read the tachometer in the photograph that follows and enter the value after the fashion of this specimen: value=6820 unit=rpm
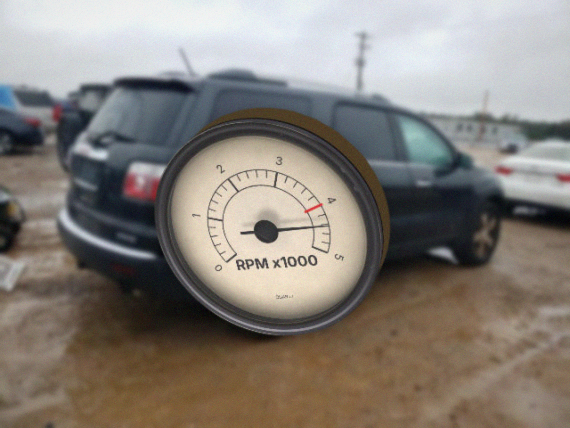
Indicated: value=4400 unit=rpm
